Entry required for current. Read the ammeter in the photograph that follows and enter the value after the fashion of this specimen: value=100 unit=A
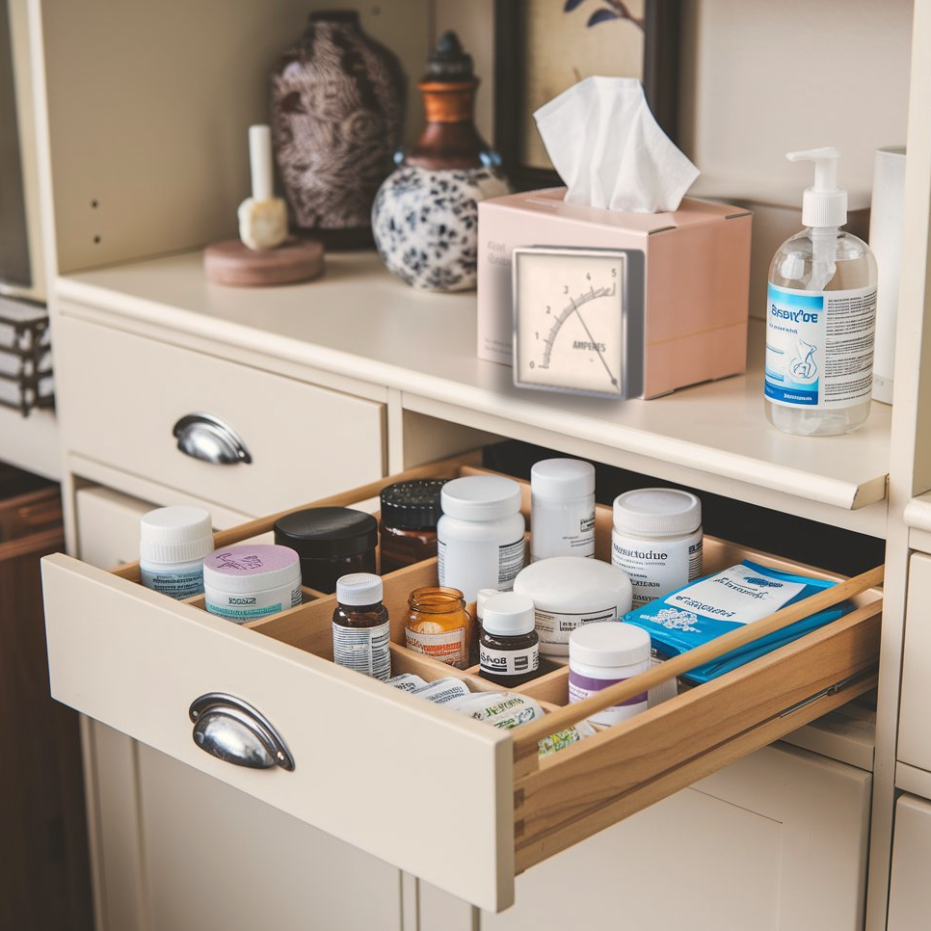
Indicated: value=3 unit=A
